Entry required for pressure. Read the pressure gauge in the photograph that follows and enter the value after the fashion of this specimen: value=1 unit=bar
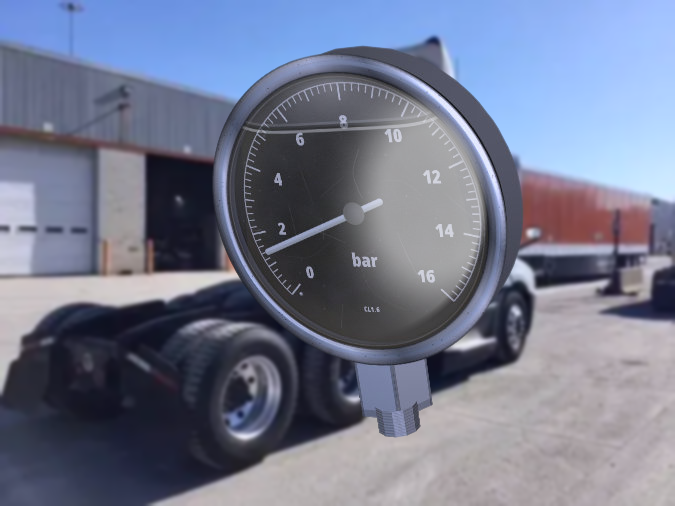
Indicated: value=1.4 unit=bar
